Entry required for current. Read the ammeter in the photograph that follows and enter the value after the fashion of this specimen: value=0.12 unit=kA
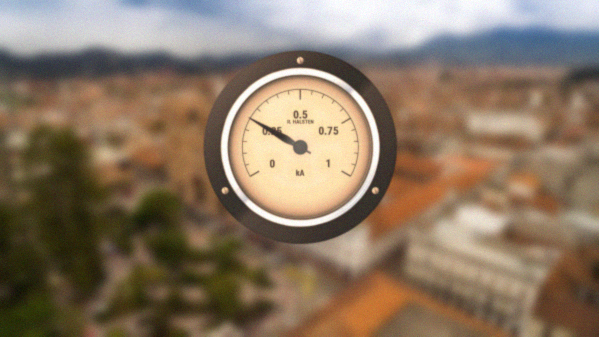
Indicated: value=0.25 unit=kA
